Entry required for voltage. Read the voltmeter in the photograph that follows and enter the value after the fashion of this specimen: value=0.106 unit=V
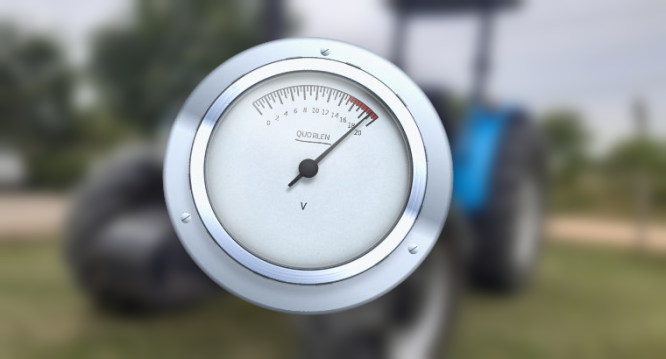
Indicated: value=19 unit=V
